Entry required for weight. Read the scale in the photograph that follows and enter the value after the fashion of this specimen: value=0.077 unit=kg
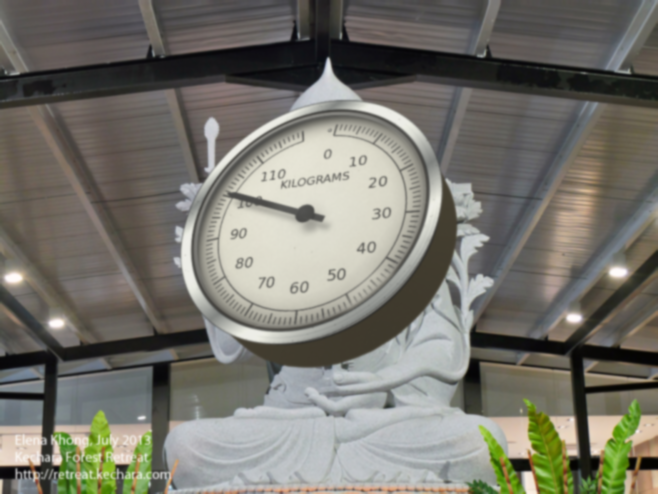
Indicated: value=100 unit=kg
